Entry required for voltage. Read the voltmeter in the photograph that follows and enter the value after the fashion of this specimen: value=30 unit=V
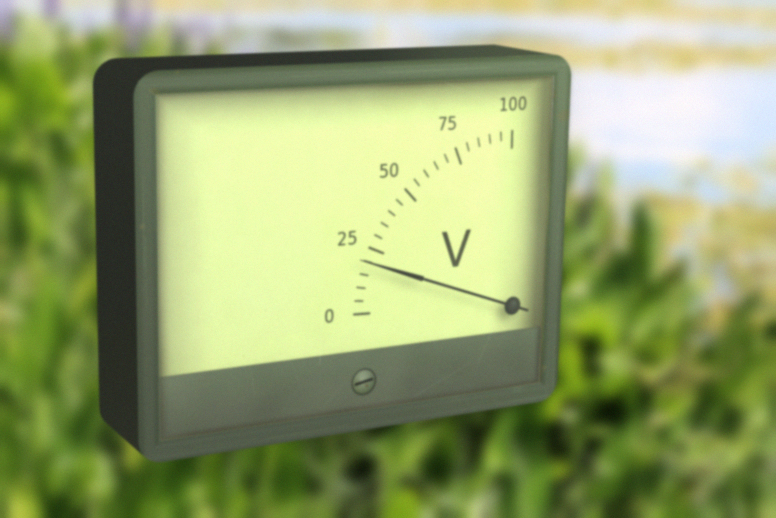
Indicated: value=20 unit=V
